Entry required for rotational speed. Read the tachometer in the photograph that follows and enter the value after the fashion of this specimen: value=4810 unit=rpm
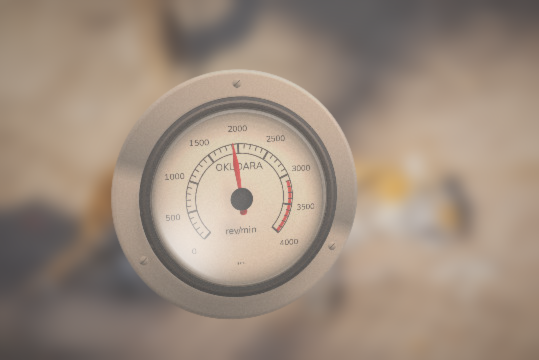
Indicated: value=1900 unit=rpm
